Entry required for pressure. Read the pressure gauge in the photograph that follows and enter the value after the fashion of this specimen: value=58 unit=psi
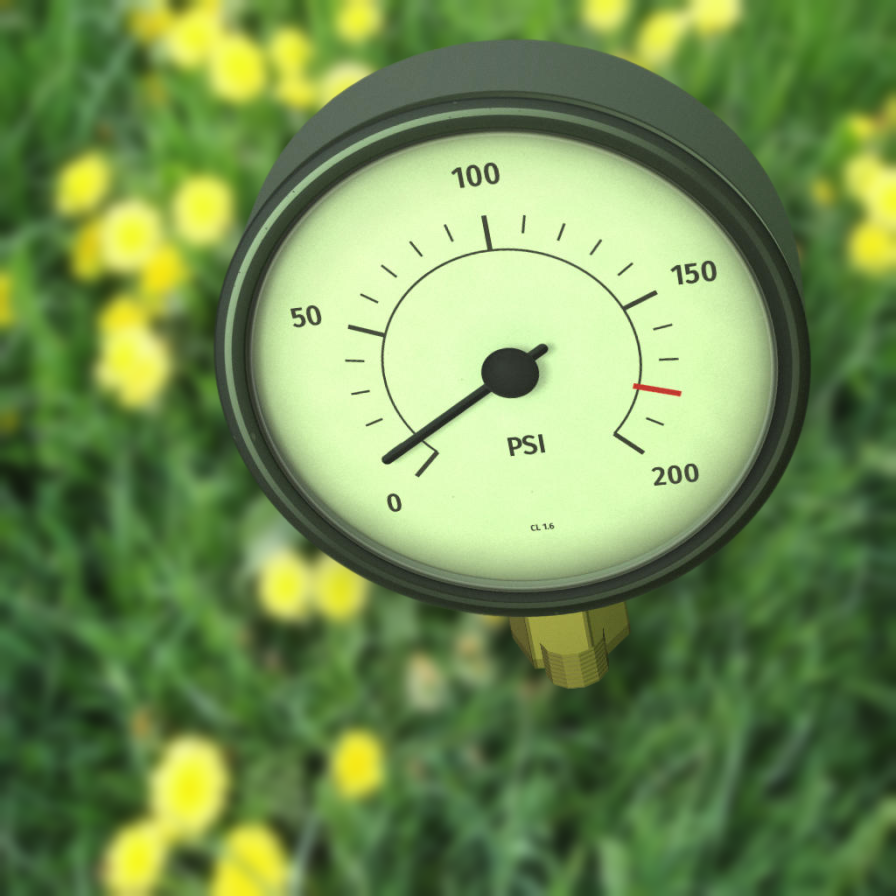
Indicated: value=10 unit=psi
